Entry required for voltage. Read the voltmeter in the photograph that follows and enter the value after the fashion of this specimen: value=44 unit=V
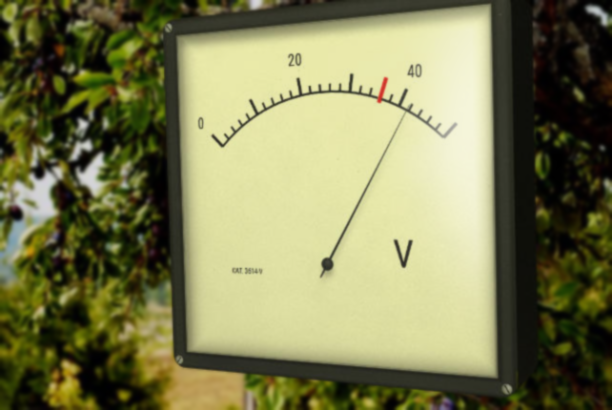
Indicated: value=42 unit=V
